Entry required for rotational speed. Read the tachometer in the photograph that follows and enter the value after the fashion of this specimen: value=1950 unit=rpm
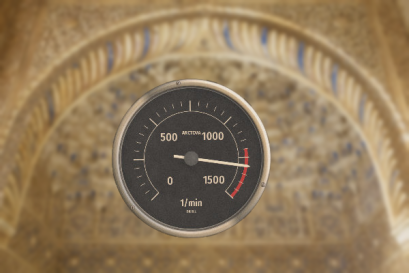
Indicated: value=1300 unit=rpm
